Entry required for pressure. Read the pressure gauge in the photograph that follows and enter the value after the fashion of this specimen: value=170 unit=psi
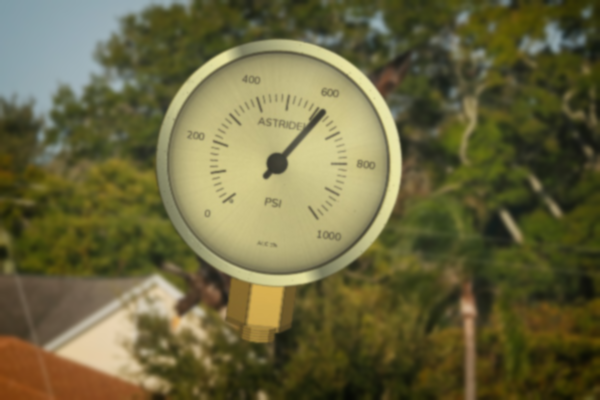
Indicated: value=620 unit=psi
